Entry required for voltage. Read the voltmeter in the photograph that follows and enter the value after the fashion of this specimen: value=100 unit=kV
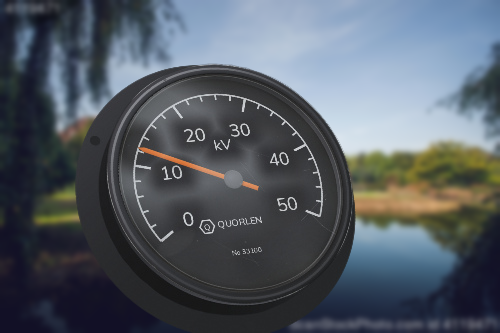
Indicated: value=12 unit=kV
